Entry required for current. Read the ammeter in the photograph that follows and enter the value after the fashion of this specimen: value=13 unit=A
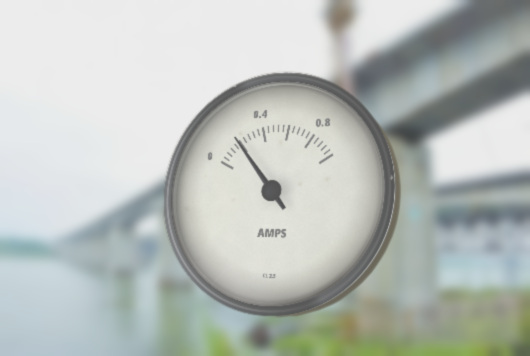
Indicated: value=0.2 unit=A
